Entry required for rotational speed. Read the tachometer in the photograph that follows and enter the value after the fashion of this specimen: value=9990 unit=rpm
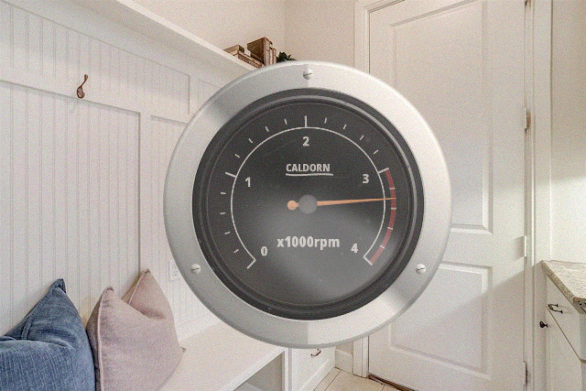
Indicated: value=3300 unit=rpm
